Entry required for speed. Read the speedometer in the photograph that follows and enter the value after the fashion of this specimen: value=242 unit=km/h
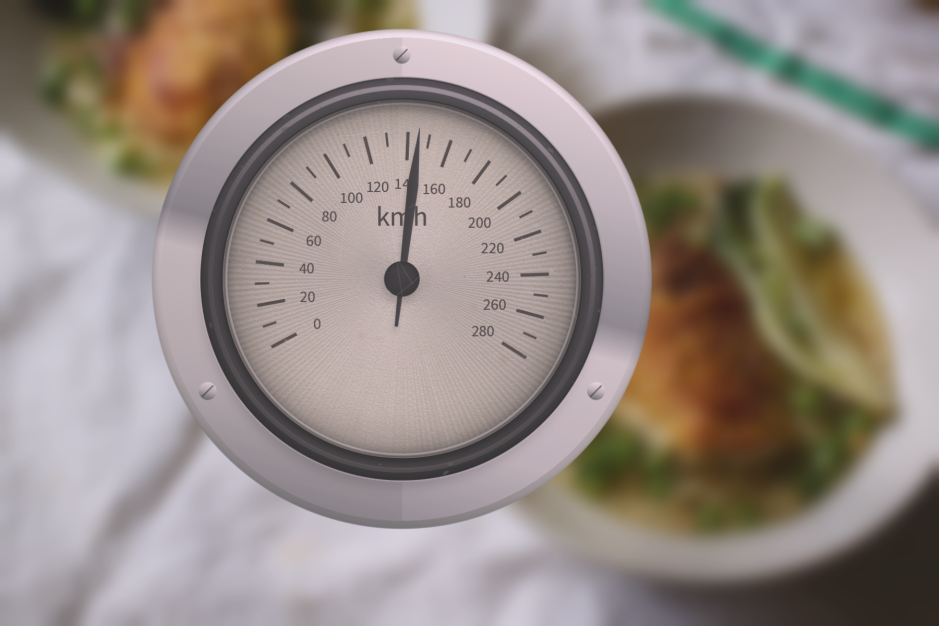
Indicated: value=145 unit=km/h
